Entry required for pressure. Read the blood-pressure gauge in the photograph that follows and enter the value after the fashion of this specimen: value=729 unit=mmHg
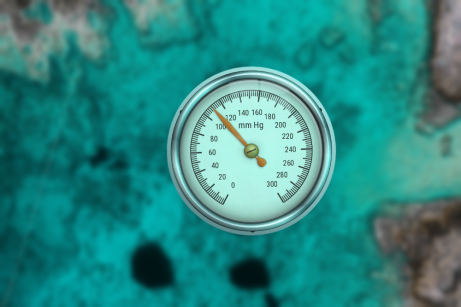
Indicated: value=110 unit=mmHg
